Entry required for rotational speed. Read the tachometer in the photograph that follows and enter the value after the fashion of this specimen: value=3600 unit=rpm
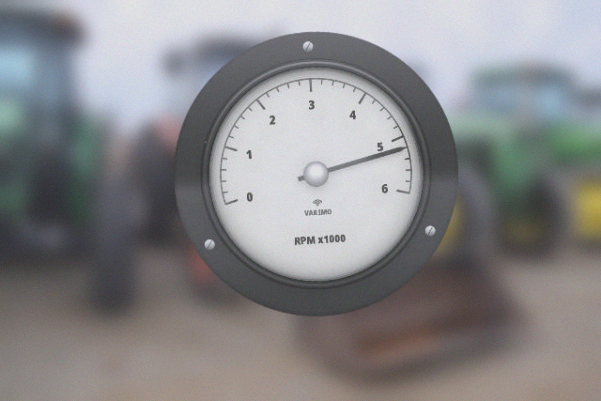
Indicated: value=5200 unit=rpm
